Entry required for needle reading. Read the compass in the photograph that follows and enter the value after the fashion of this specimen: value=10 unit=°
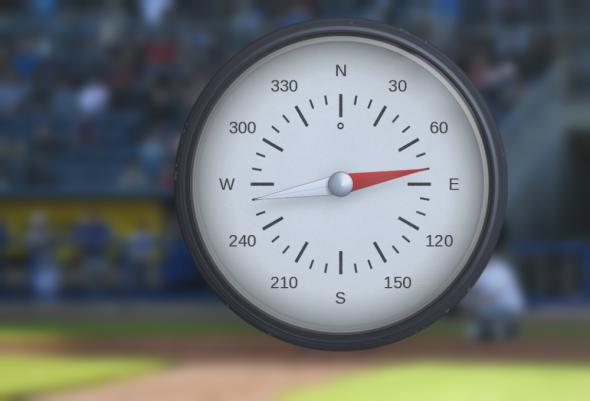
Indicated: value=80 unit=°
